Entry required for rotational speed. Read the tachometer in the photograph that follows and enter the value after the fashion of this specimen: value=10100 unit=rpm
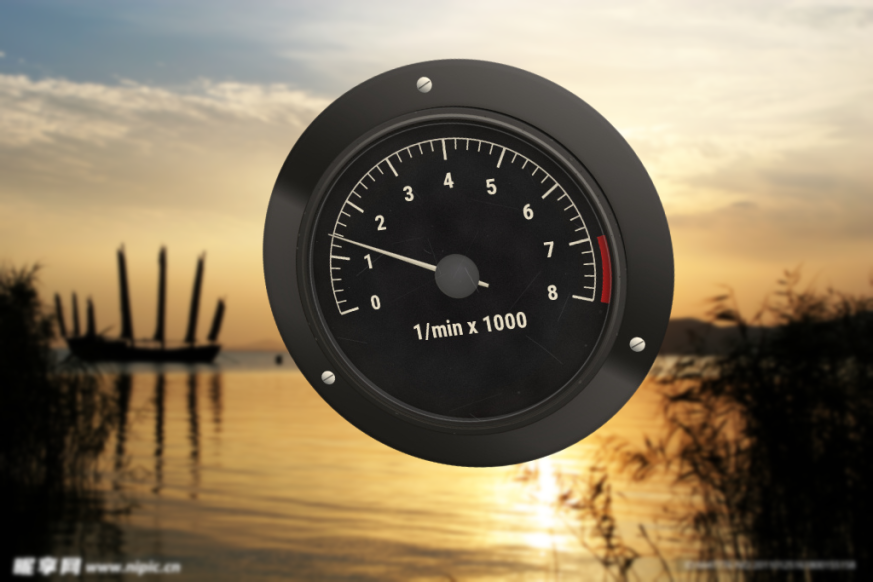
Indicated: value=1400 unit=rpm
